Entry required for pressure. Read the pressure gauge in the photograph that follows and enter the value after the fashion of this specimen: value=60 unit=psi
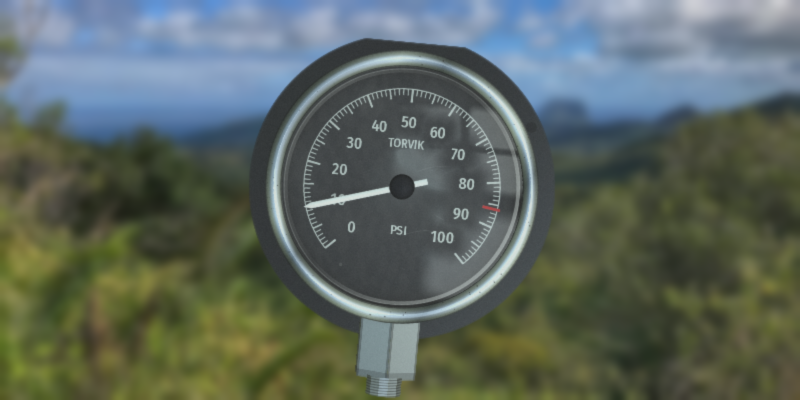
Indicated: value=10 unit=psi
